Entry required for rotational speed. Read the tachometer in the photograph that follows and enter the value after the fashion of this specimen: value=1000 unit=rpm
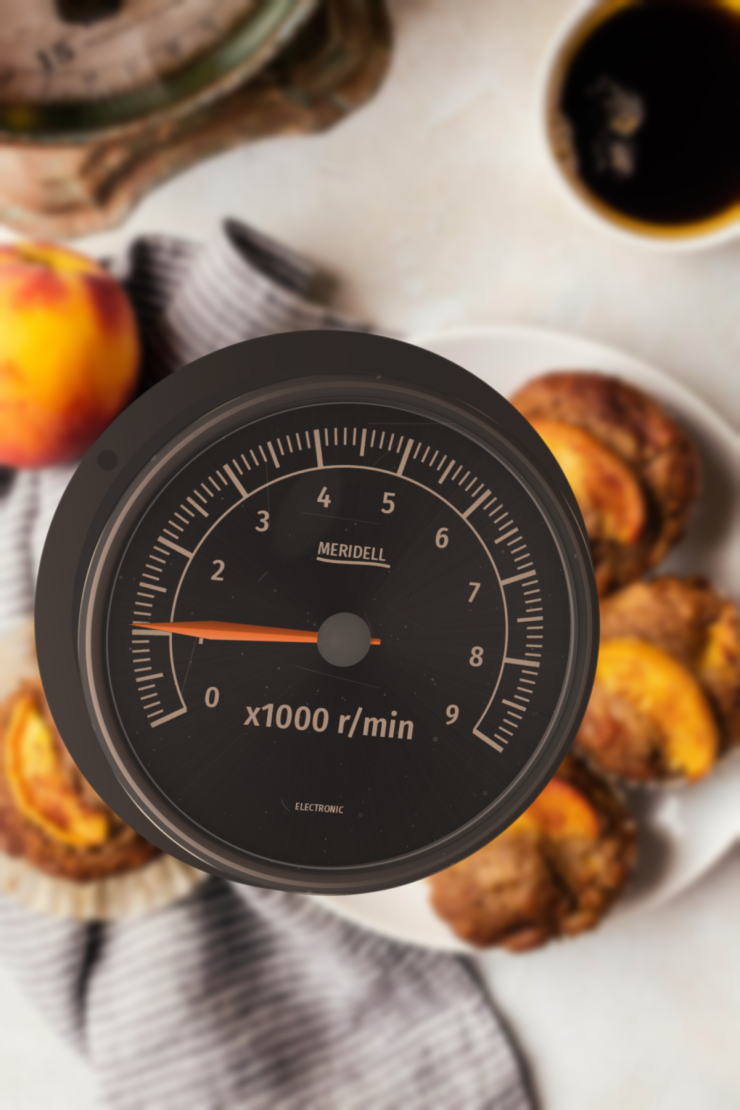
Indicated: value=1100 unit=rpm
